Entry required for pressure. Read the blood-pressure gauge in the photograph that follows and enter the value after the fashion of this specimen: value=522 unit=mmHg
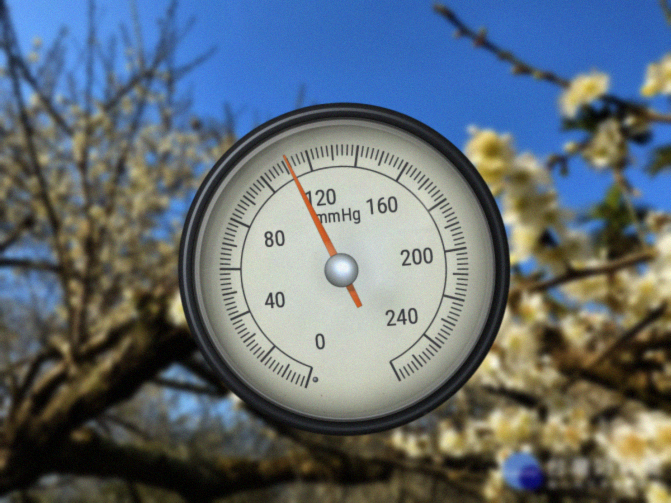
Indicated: value=112 unit=mmHg
